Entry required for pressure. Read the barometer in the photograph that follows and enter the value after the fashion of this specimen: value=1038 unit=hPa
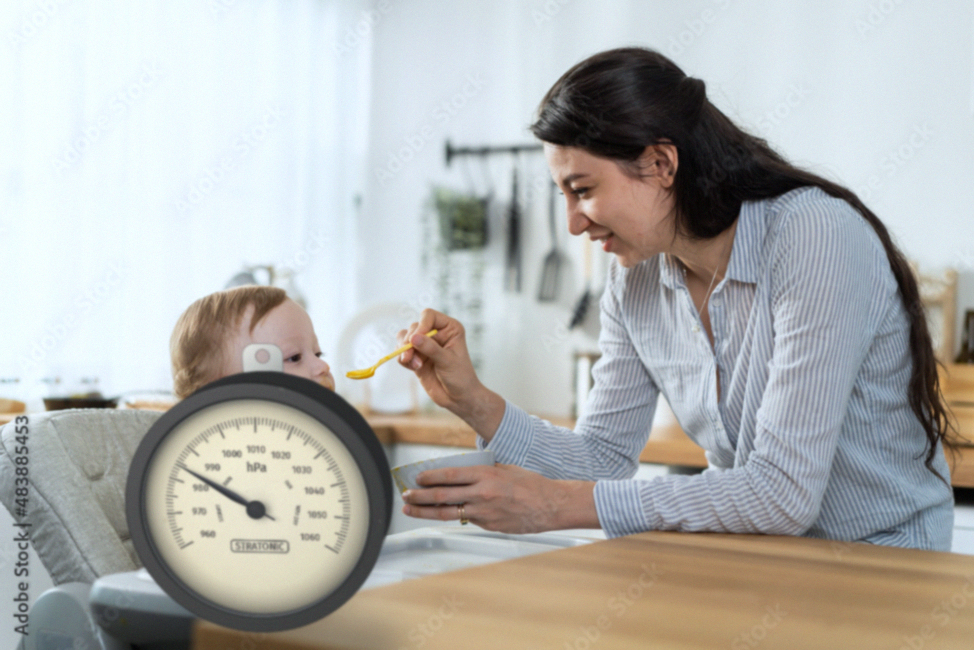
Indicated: value=985 unit=hPa
